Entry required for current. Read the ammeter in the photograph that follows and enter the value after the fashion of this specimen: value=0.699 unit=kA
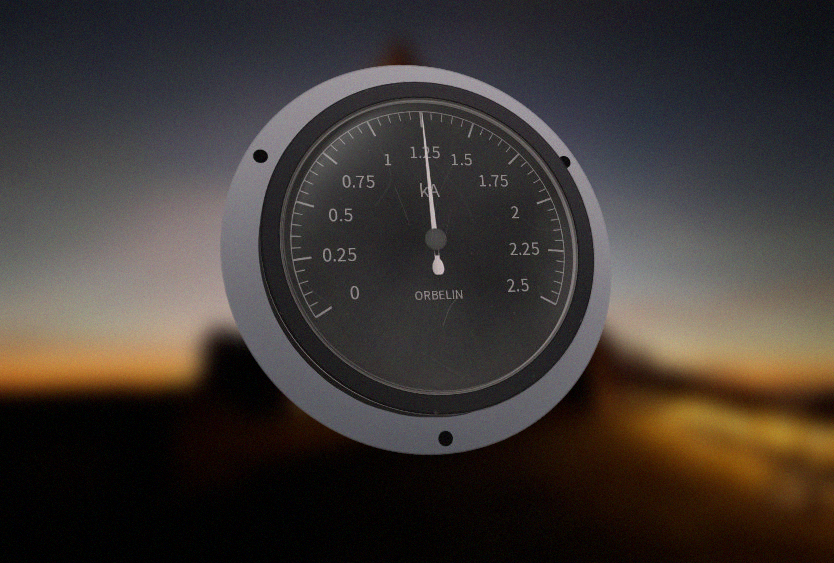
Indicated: value=1.25 unit=kA
